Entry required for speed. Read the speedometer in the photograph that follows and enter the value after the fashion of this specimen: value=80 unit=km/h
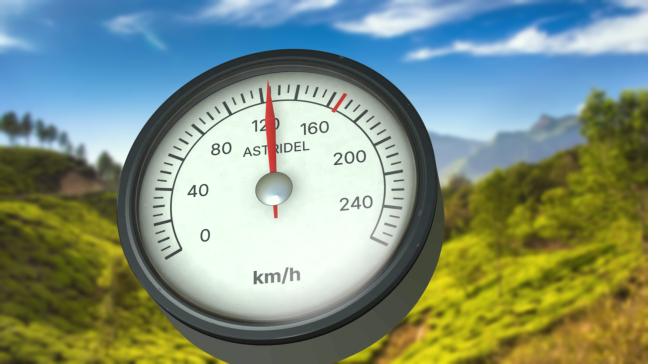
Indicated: value=125 unit=km/h
